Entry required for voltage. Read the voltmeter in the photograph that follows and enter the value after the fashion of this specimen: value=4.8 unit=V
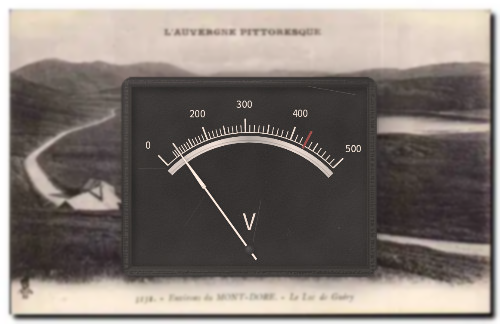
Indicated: value=100 unit=V
